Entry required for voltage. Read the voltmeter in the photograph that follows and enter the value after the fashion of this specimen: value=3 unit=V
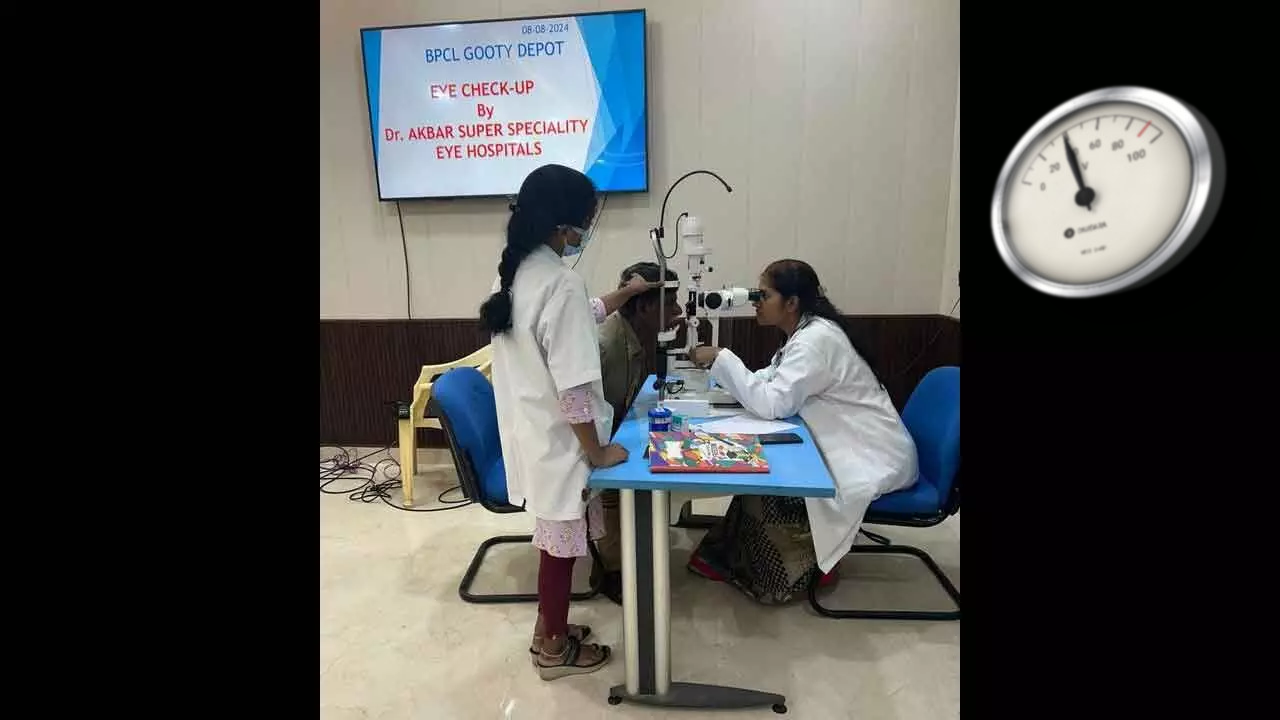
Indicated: value=40 unit=V
